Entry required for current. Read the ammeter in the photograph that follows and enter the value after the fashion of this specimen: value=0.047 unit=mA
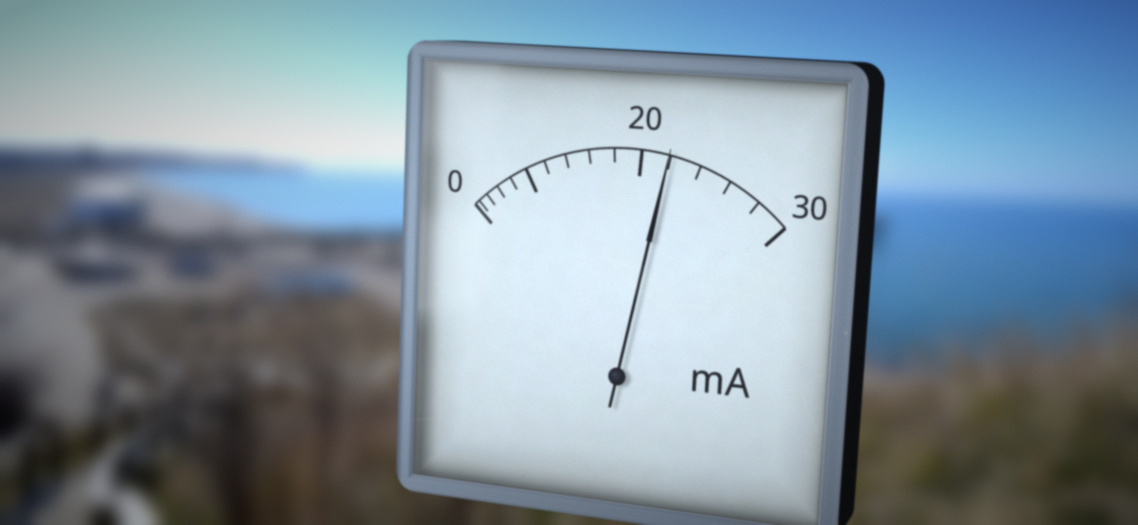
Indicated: value=22 unit=mA
